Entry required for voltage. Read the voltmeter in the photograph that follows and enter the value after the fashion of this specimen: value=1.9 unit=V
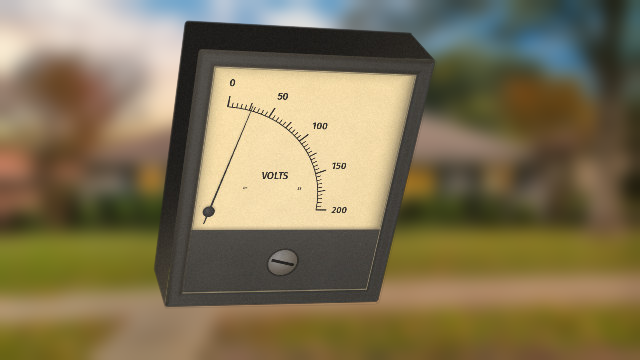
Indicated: value=25 unit=V
